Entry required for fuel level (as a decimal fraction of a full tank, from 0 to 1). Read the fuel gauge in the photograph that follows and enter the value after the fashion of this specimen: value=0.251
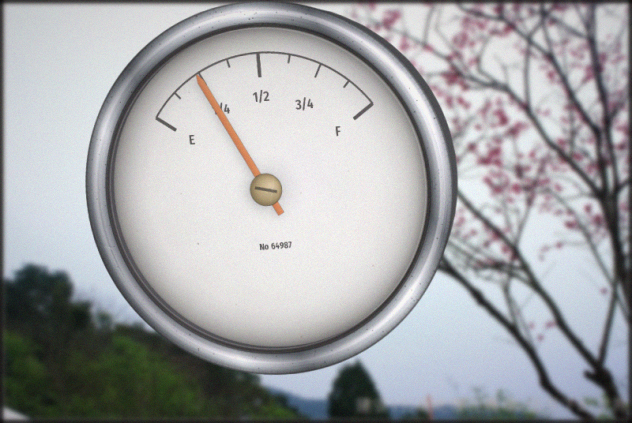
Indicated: value=0.25
